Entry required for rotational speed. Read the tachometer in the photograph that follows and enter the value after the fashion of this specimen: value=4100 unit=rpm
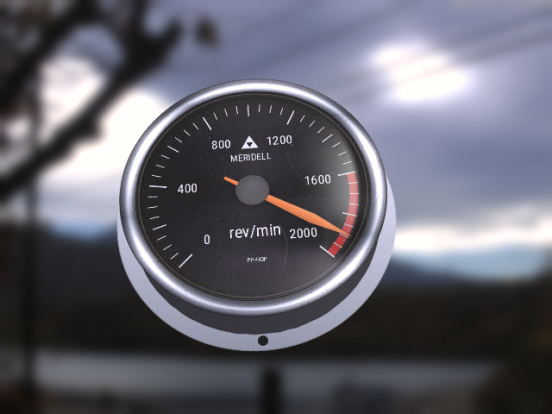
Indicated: value=1900 unit=rpm
